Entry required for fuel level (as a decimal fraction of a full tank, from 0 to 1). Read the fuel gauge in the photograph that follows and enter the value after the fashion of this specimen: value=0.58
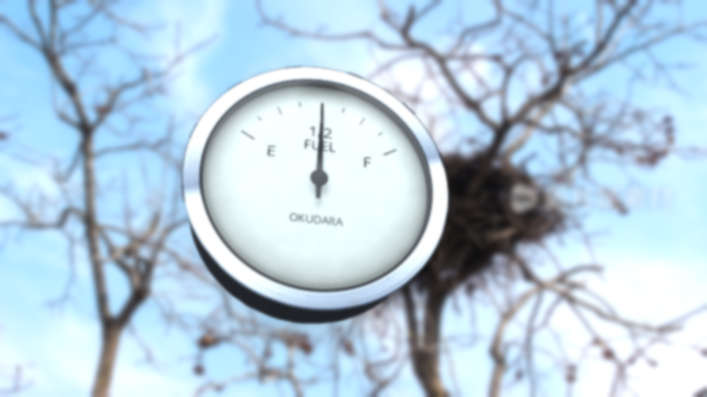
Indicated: value=0.5
